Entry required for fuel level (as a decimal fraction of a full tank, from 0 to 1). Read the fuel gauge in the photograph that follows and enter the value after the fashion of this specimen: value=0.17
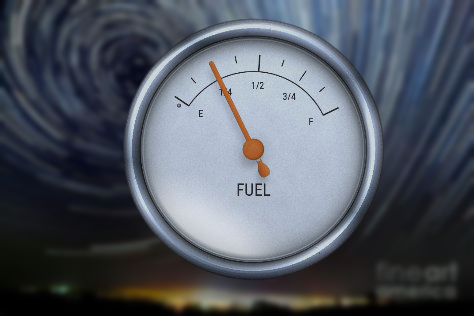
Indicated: value=0.25
